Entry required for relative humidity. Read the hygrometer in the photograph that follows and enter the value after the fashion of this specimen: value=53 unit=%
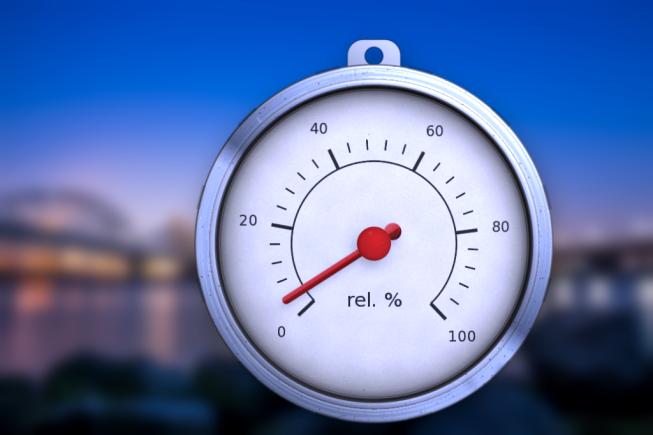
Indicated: value=4 unit=%
